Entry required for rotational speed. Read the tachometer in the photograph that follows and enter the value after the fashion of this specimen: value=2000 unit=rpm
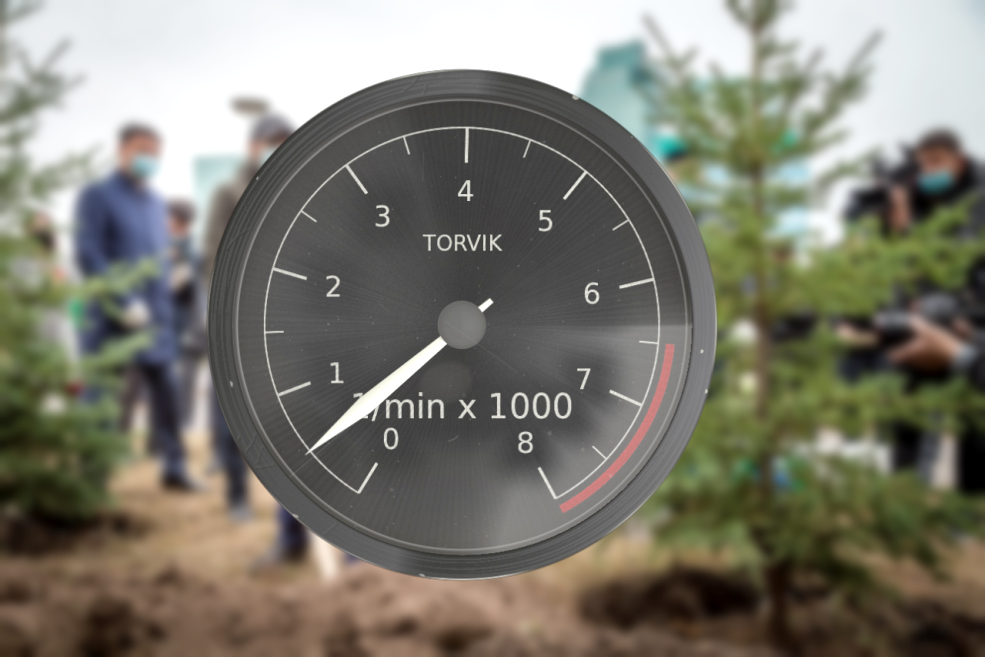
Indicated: value=500 unit=rpm
